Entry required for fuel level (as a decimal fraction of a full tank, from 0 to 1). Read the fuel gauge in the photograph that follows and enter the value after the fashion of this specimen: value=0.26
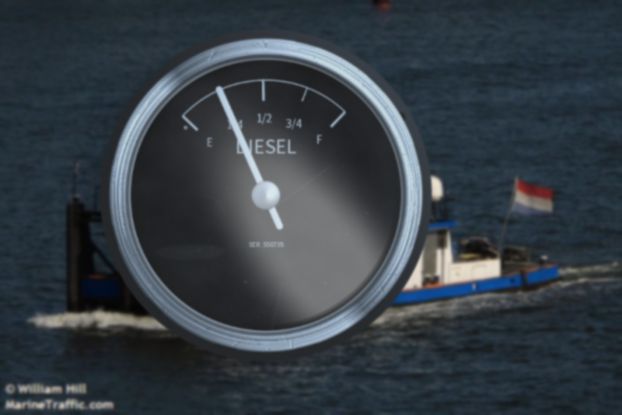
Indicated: value=0.25
